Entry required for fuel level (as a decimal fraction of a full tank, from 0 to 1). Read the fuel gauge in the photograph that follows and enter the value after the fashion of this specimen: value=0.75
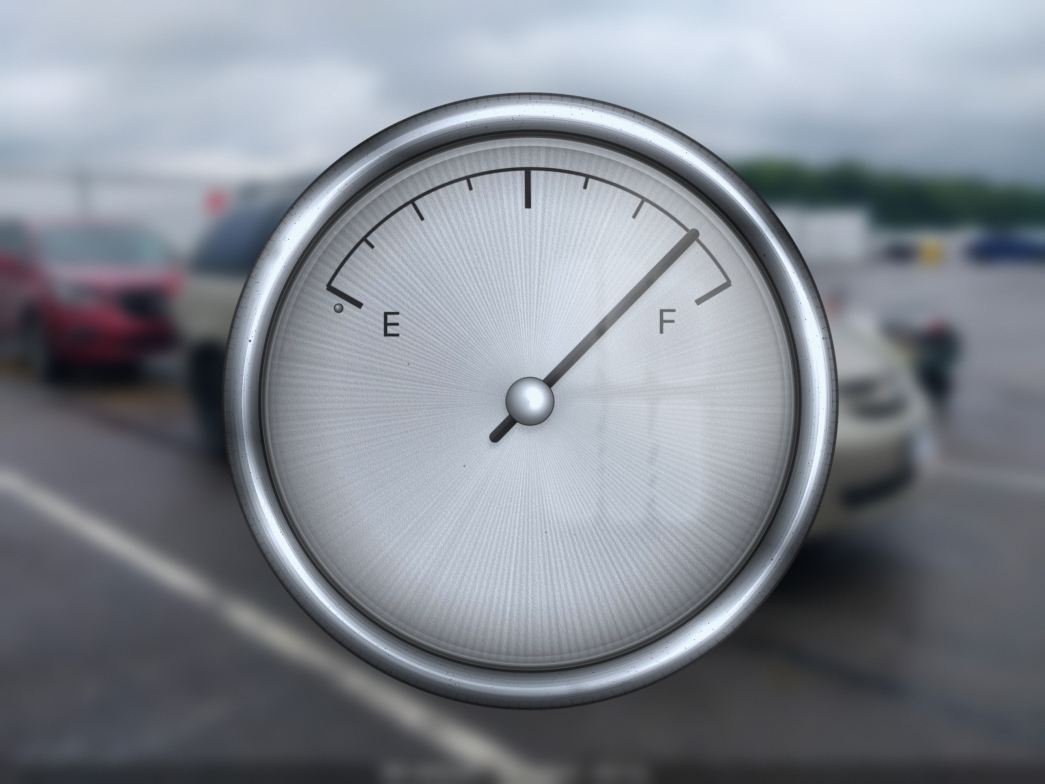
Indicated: value=0.875
